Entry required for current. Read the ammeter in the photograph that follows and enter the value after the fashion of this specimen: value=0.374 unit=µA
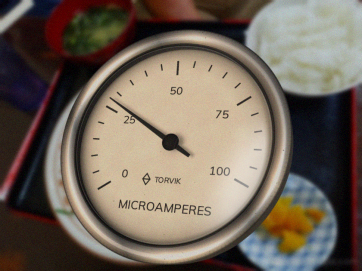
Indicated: value=27.5 unit=µA
